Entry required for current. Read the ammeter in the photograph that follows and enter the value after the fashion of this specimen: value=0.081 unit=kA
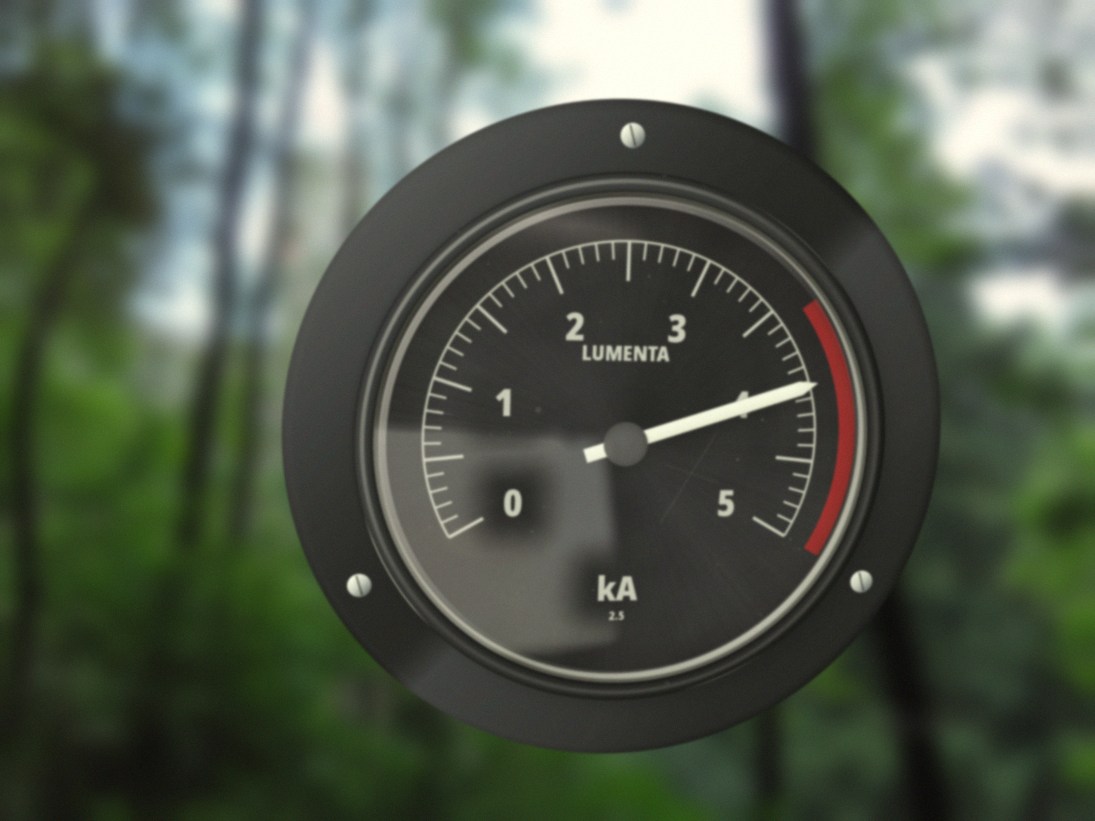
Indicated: value=4 unit=kA
